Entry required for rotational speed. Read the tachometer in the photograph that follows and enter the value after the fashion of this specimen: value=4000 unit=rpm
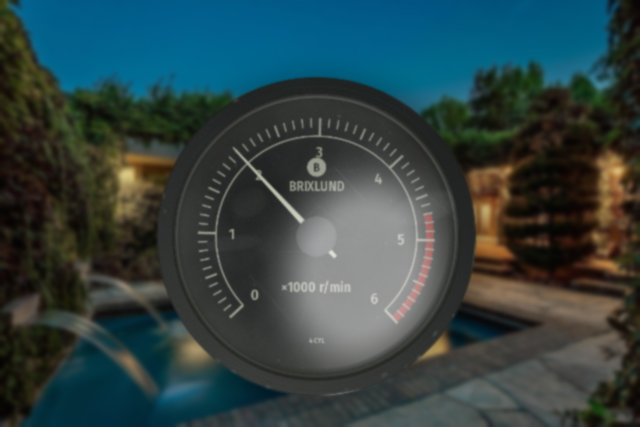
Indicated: value=2000 unit=rpm
